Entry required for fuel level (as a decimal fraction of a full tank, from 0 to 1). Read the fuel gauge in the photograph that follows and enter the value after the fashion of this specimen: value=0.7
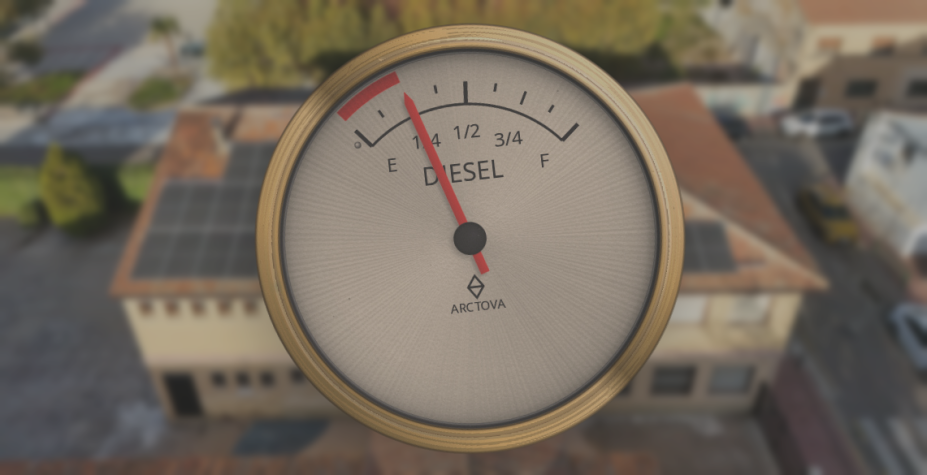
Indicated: value=0.25
